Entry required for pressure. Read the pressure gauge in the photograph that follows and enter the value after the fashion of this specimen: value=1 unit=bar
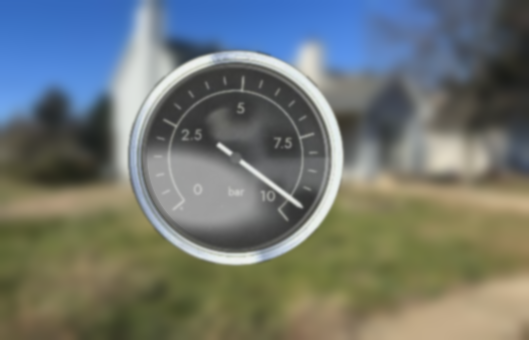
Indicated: value=9.5 unit=bar
